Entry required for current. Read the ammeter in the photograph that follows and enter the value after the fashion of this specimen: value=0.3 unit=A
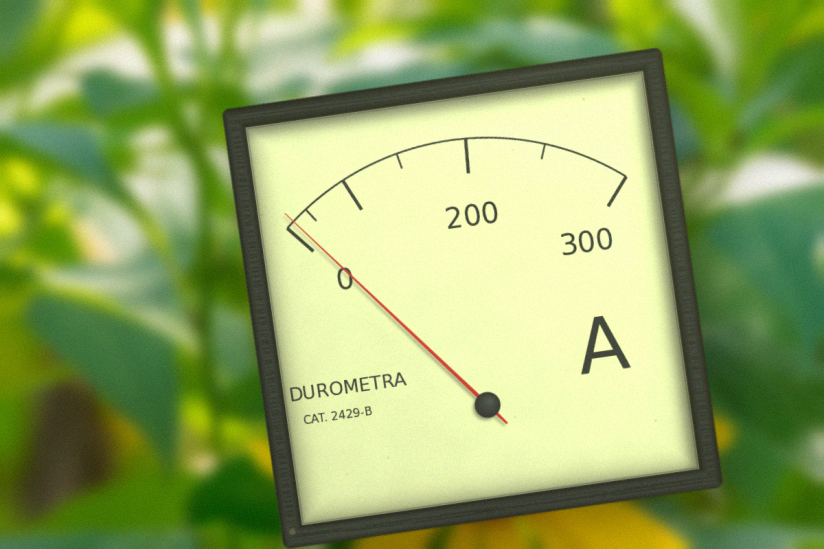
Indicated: value=25 unit=A
